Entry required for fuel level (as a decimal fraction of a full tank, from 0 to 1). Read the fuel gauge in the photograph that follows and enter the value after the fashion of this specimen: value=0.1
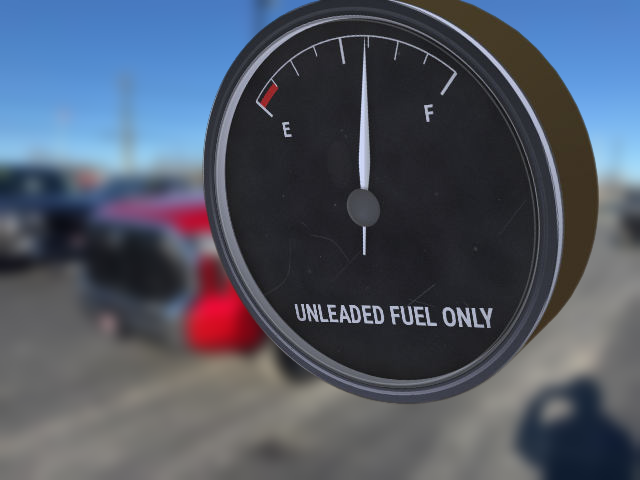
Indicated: value=0.625
